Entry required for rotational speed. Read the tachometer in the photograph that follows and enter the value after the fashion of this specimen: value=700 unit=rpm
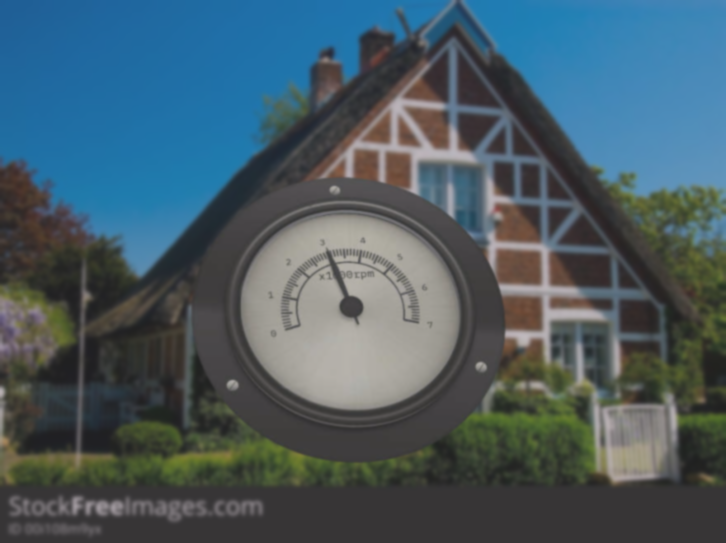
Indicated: value=3000 unit=rpm
